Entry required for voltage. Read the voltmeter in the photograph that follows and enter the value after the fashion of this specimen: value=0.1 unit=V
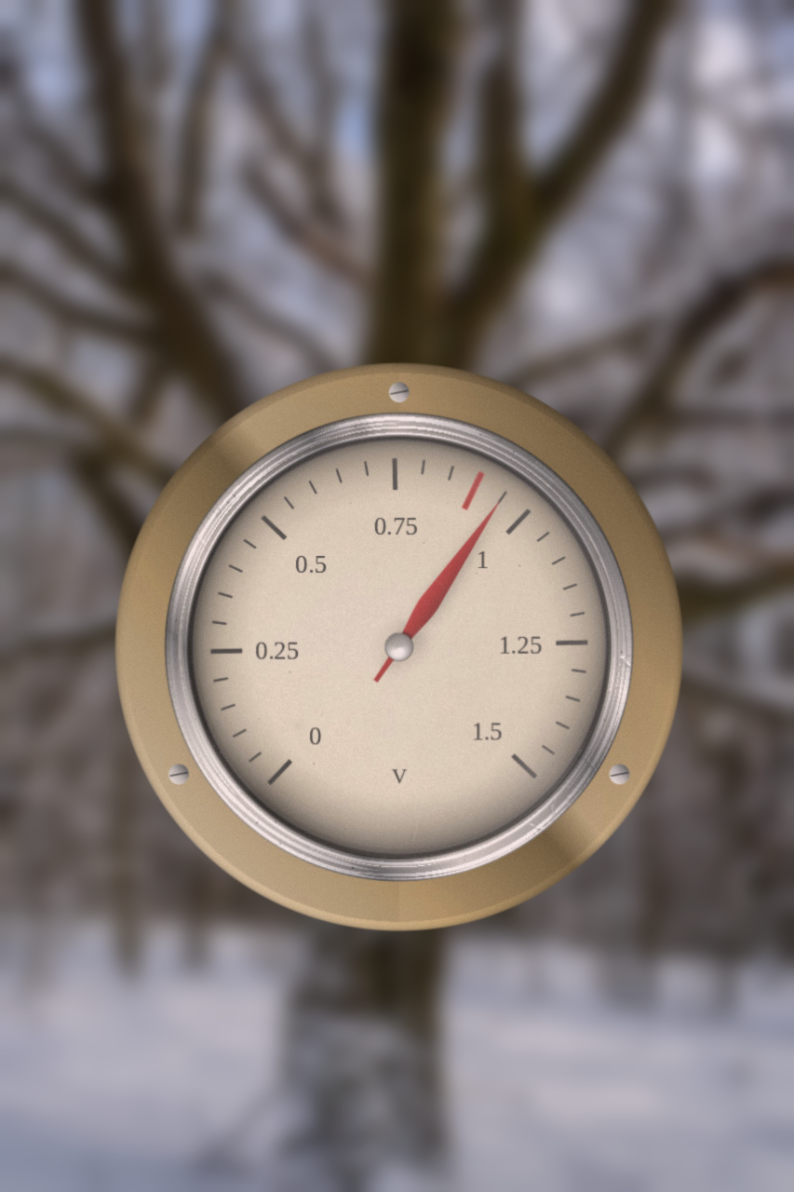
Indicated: value=0.95 unit=V
